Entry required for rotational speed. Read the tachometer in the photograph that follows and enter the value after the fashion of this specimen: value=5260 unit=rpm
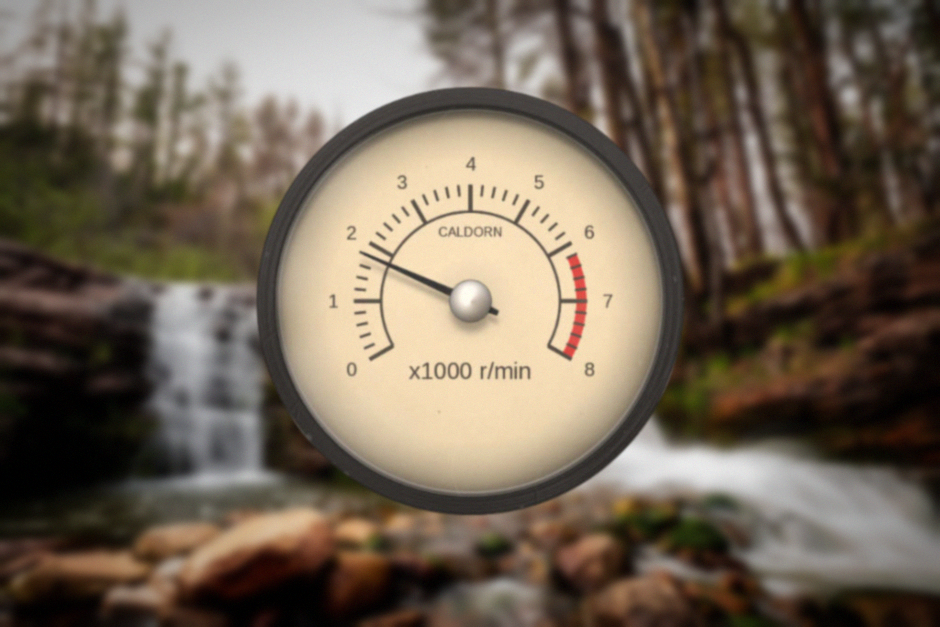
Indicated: value=1800 unit=rpm
